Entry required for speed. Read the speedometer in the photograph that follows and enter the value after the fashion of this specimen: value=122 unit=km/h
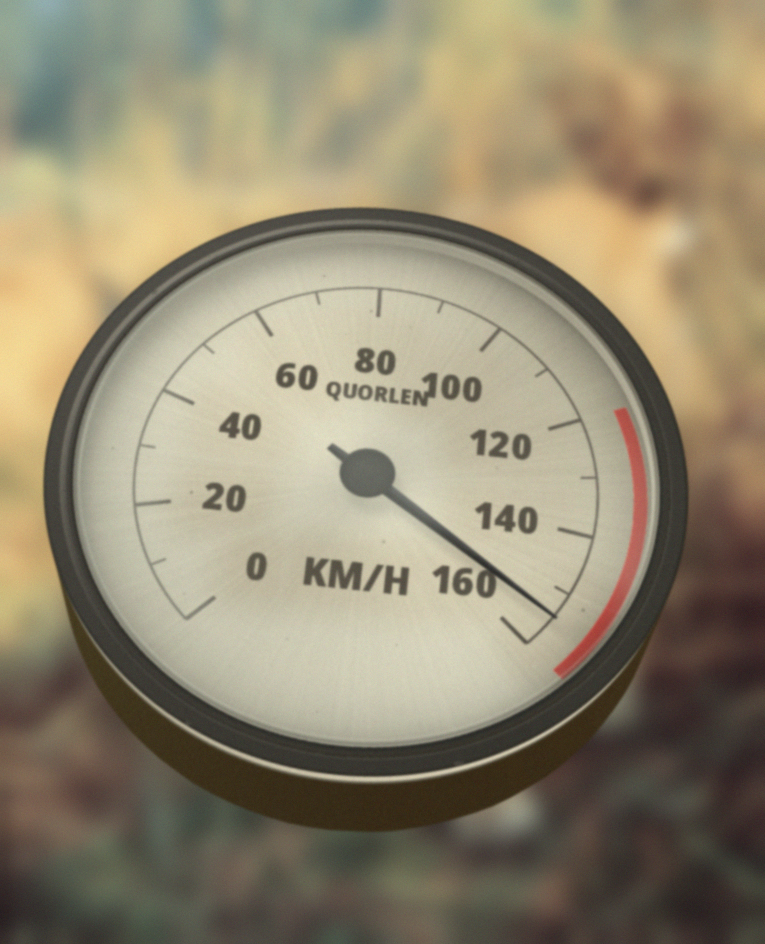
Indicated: value=155 unit=km/h
